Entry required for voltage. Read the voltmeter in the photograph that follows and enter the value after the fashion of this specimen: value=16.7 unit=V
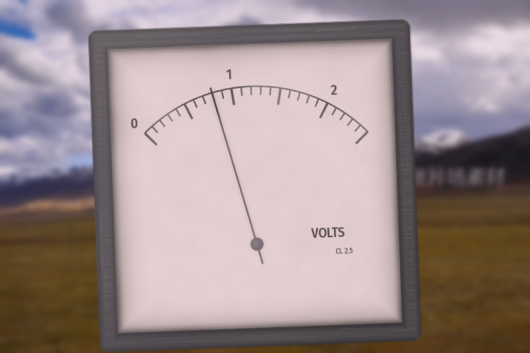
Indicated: value=0.8 unit=V
